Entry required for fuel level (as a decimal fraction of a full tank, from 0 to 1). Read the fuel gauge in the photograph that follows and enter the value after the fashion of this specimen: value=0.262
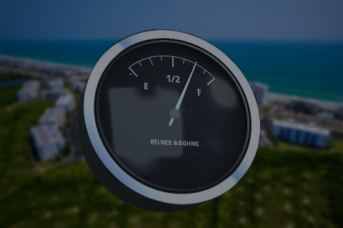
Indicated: value=0.75
